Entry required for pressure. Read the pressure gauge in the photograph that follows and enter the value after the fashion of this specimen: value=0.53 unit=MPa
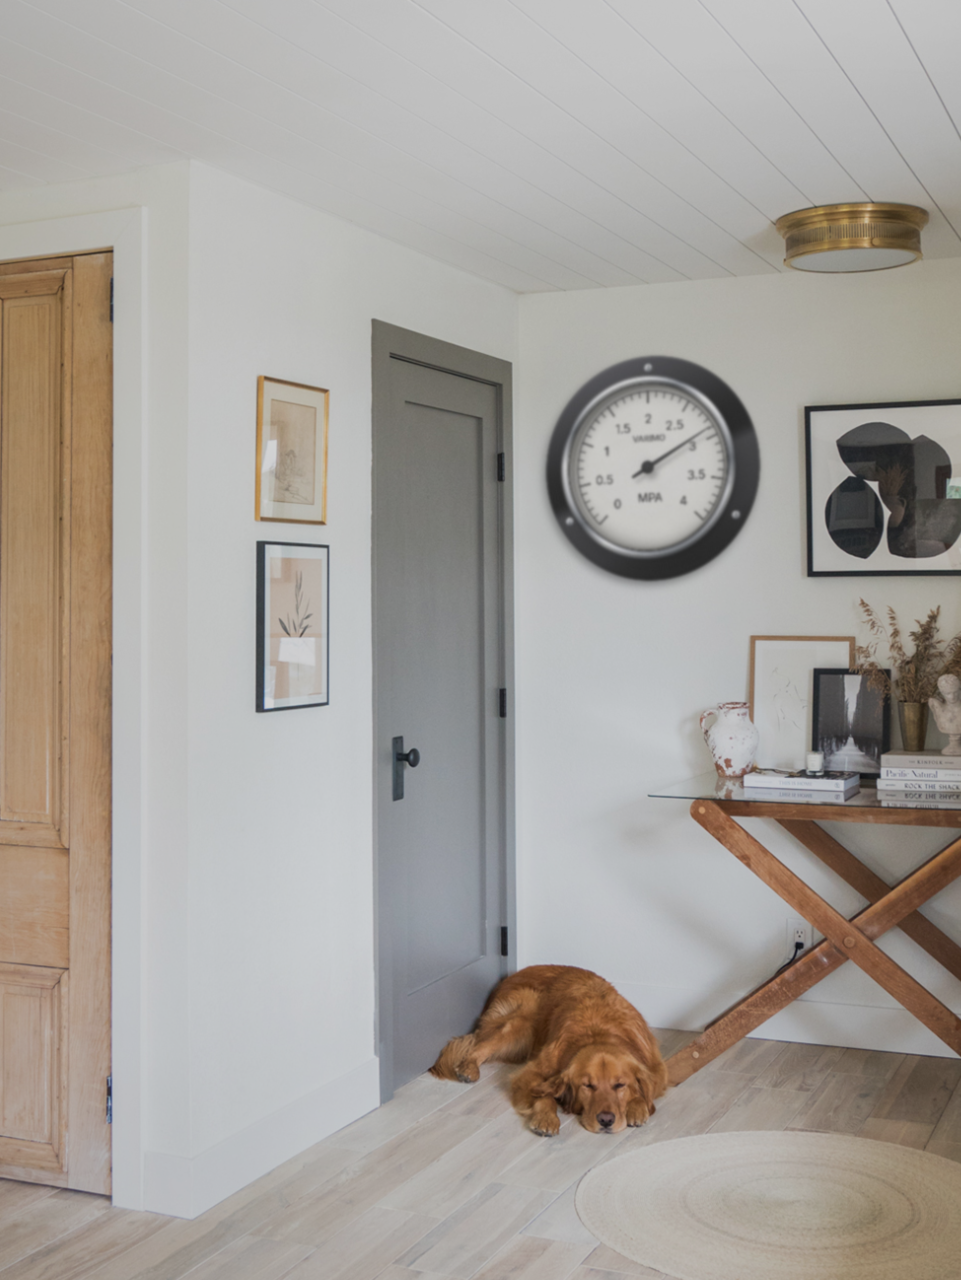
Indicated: value=2.9 unit=MPa
